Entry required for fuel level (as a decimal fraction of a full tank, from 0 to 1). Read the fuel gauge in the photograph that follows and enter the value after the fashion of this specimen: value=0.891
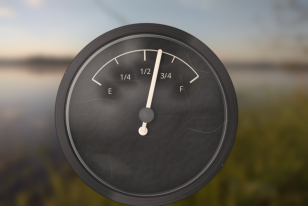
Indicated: value=0.625
